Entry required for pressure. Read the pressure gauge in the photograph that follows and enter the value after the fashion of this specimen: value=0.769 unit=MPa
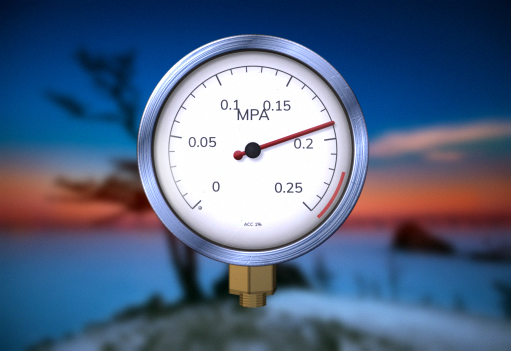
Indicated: value=0.19 unit=MPa
